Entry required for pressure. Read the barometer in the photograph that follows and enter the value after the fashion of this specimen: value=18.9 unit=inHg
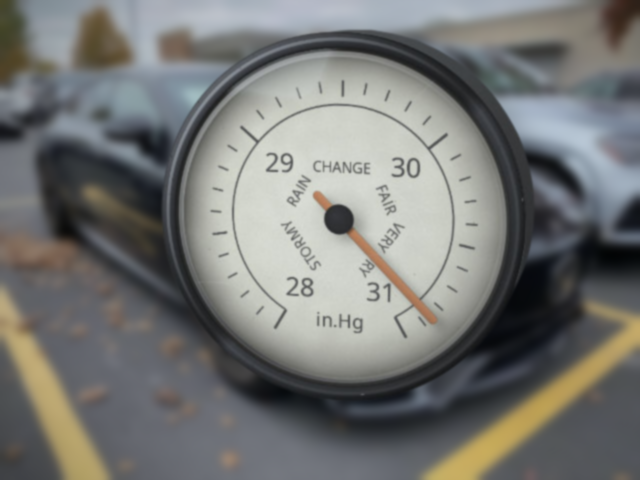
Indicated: value=30.85 unit=inHg
